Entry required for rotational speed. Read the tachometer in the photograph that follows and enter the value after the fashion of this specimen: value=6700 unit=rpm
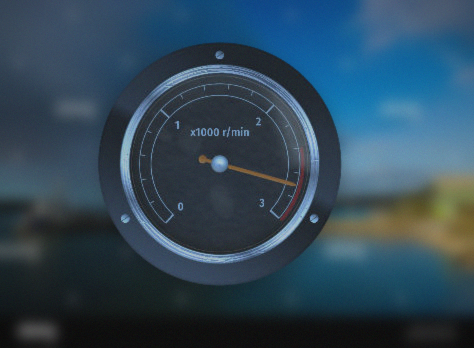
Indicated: value=2700 unit=rpm
